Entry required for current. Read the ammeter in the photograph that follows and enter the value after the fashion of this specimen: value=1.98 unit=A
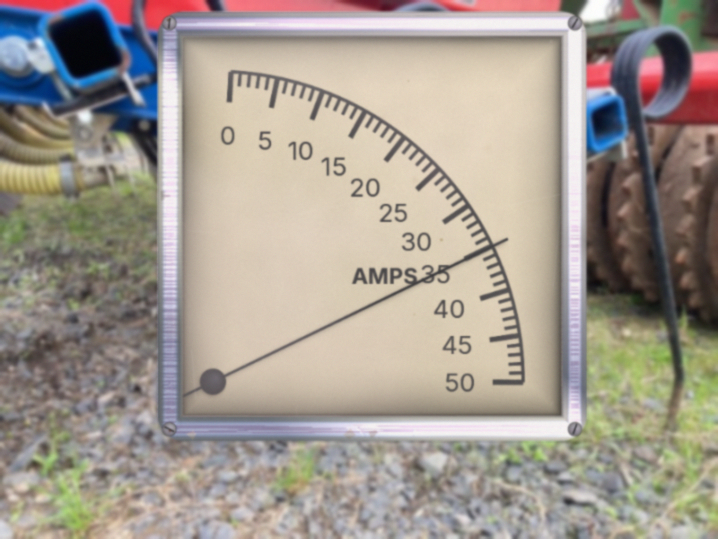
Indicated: value=35 unit=A
